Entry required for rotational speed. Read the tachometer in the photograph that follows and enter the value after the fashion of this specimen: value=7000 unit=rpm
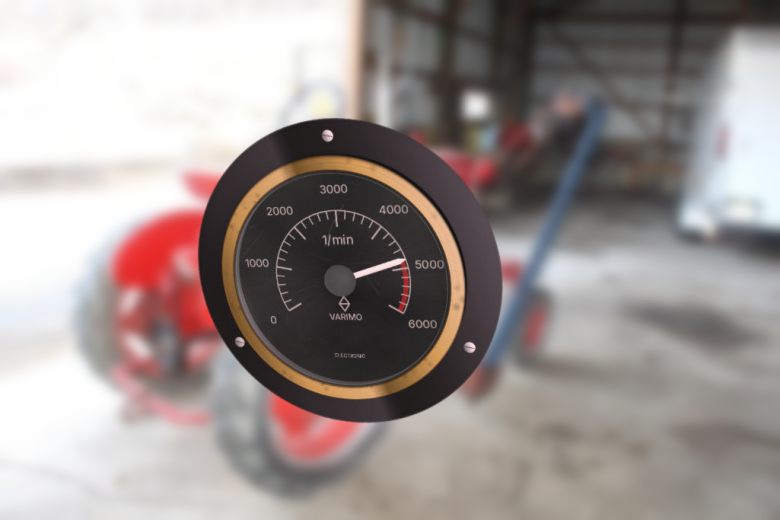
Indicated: value=4800 unit=rpm
